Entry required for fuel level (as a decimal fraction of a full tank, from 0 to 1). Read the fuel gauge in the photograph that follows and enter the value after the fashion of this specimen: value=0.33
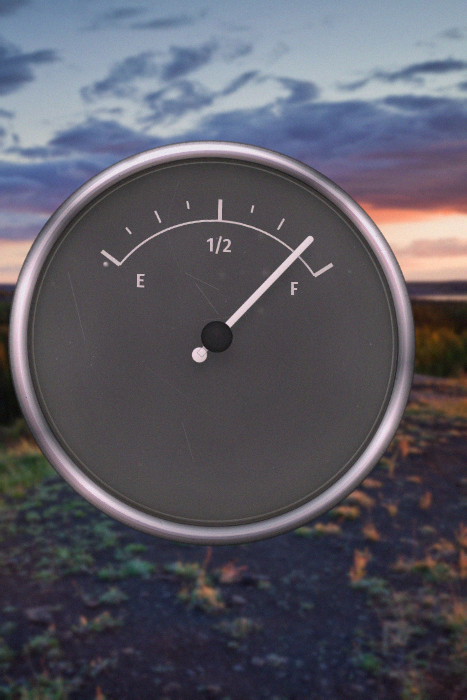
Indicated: value=0.875
